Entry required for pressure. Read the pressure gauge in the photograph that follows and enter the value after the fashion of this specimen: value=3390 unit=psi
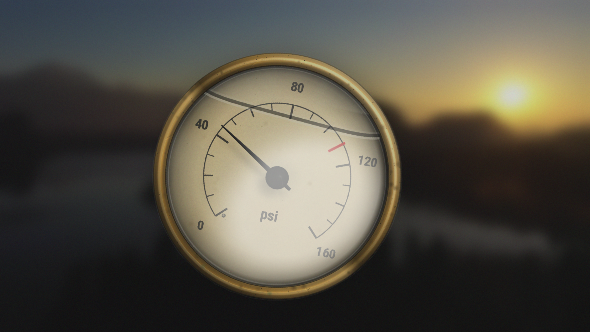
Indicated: value=45 unit=psi
